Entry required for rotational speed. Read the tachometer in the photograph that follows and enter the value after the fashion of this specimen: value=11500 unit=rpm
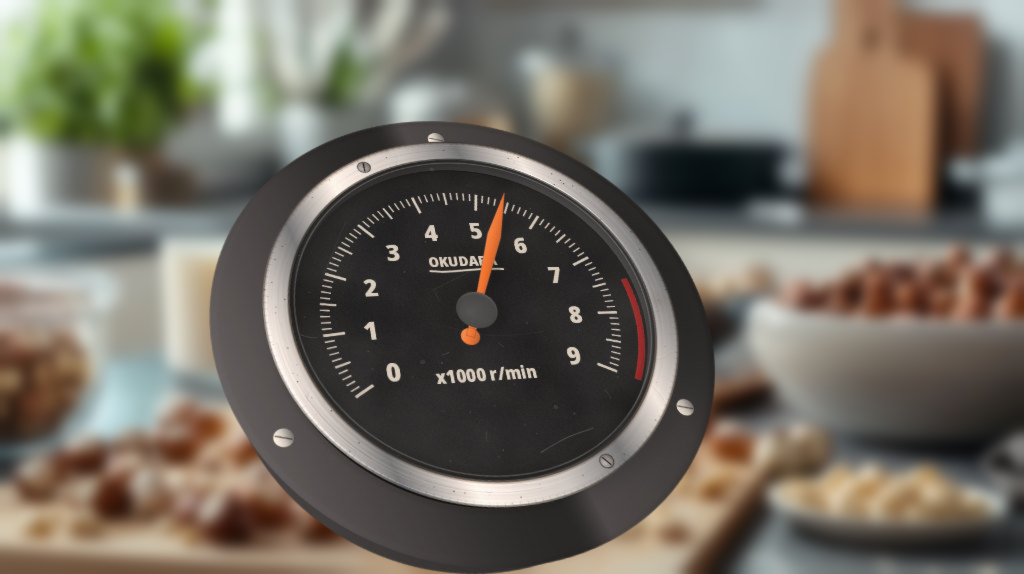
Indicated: value=5400 unit=rpm
